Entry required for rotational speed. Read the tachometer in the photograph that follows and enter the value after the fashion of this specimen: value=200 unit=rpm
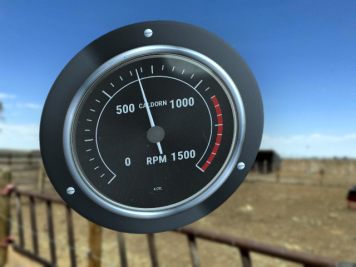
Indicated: value=675 unit=rpm
